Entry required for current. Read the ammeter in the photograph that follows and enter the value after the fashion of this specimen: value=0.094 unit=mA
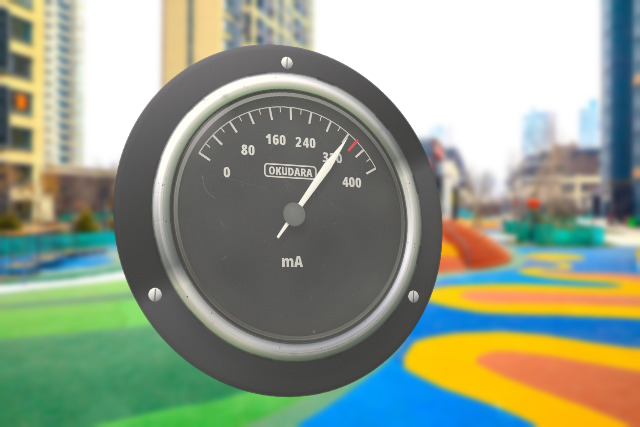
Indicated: value=320 unit=mA
